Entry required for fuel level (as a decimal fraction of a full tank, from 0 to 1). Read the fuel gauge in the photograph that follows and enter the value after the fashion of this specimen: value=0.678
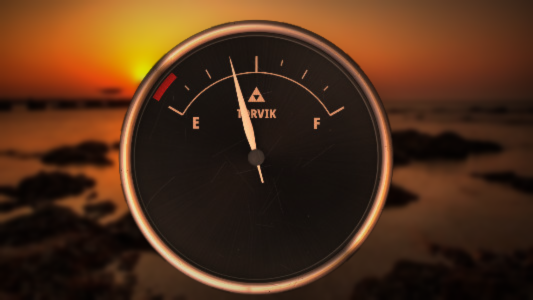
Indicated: value=0.375
